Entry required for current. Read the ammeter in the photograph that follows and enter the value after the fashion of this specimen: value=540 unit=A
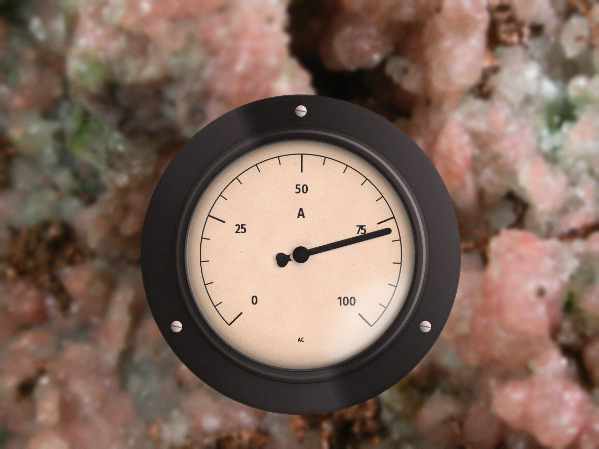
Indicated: value=77.5 unit=A
